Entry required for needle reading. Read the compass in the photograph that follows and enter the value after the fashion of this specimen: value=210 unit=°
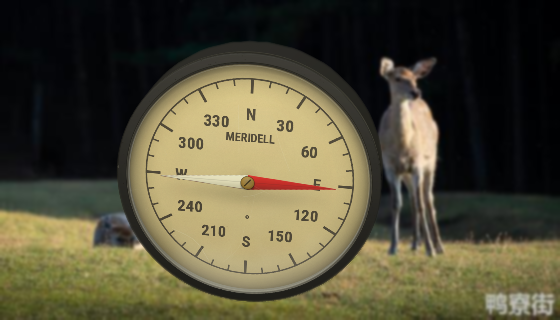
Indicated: value=90 unit=°
